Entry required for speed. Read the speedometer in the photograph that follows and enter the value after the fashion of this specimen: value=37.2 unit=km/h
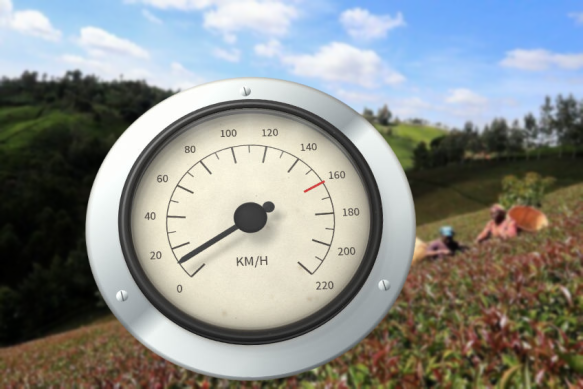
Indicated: value=10 unit=km/h
